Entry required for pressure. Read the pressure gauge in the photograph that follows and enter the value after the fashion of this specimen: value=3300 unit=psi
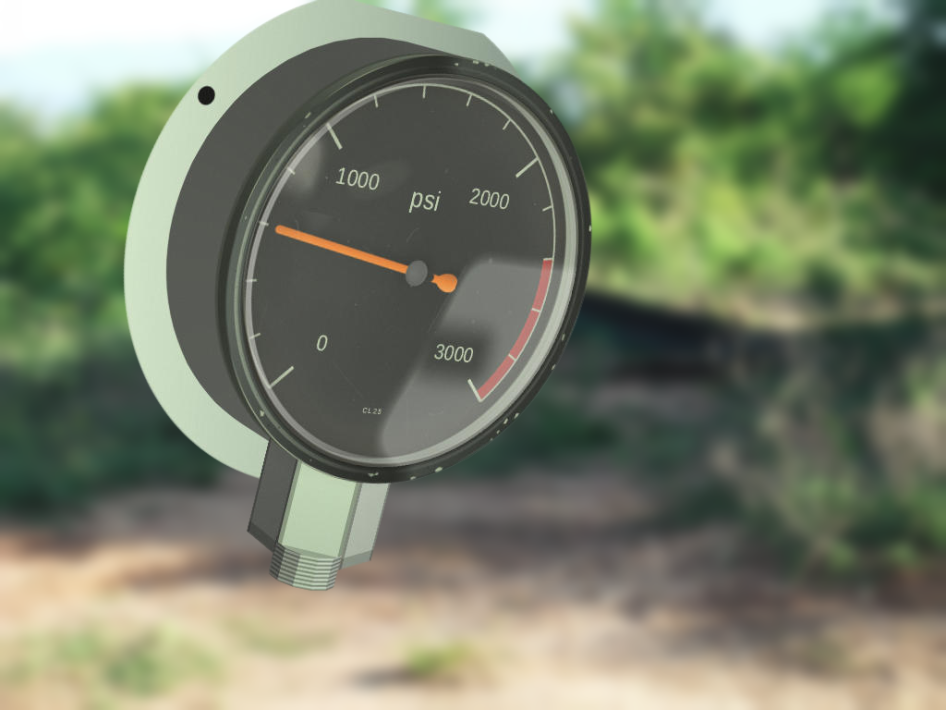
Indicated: value=600 unit=psi
